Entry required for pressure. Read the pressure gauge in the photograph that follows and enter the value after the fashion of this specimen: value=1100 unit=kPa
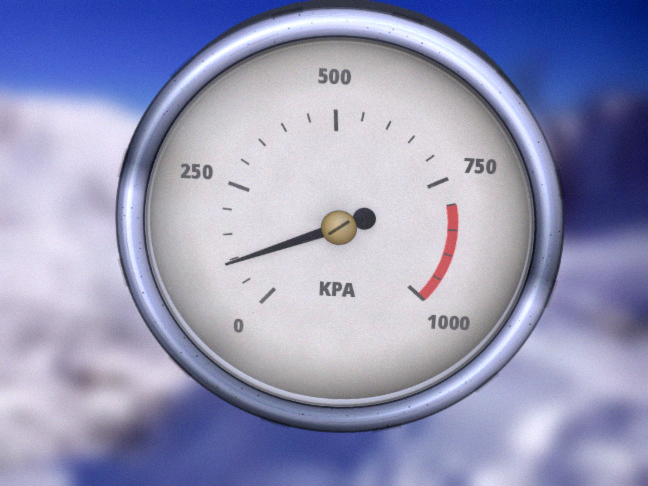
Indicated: value=100 unit=kPa
